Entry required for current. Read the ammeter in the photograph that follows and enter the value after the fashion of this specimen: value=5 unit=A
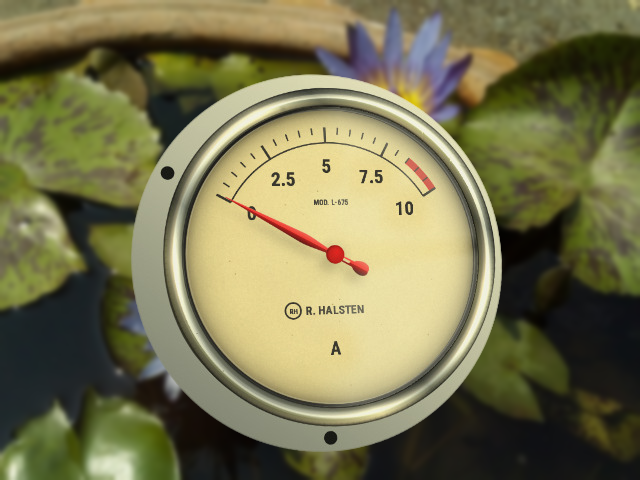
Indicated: value=0 unit=A
